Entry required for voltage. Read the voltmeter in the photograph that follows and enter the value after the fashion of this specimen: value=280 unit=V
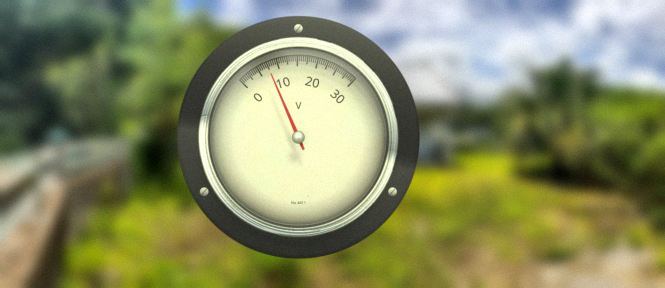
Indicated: value=7.5 unit=V
